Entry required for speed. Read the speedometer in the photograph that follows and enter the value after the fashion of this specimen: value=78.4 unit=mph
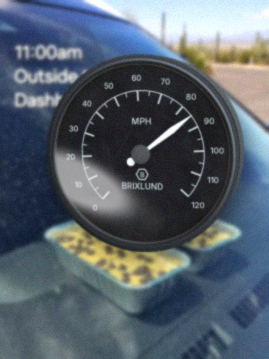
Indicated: value=85 unit=mph
